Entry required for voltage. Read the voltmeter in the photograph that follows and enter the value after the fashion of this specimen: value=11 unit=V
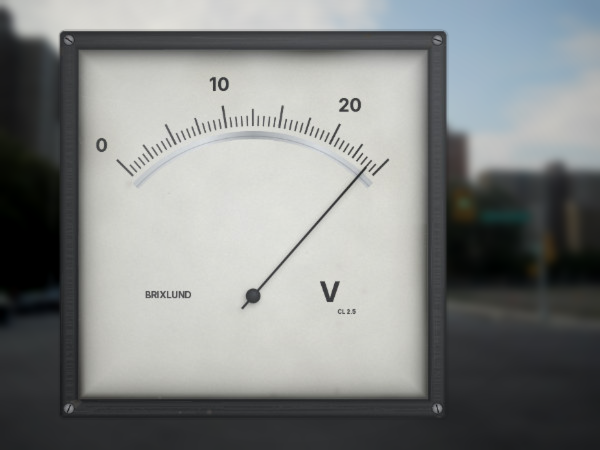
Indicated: value=24 unit=V
